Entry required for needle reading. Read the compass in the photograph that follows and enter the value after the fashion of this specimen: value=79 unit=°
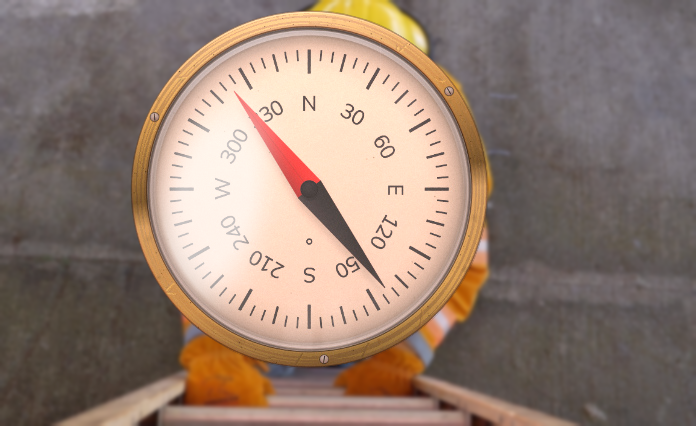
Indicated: value=322.5 unit=°
